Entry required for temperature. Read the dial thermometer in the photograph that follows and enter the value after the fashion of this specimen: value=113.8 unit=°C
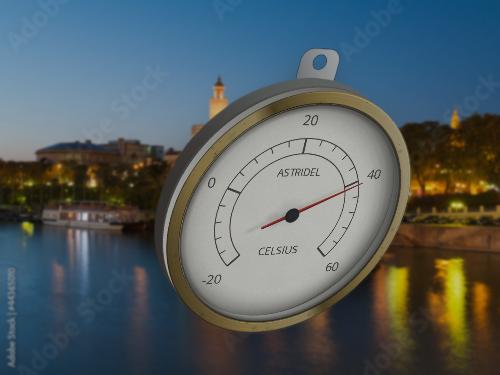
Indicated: value=40 unit=°C
